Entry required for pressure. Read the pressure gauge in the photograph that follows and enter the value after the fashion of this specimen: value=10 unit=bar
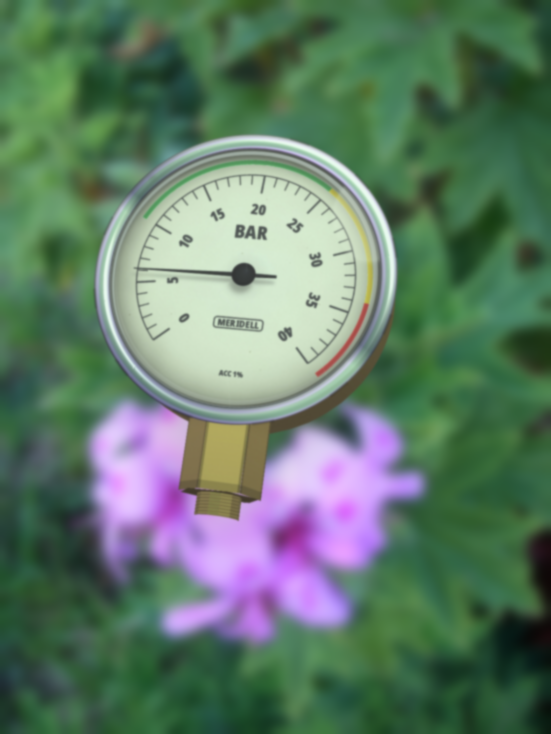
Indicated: value=6 unit=bar
